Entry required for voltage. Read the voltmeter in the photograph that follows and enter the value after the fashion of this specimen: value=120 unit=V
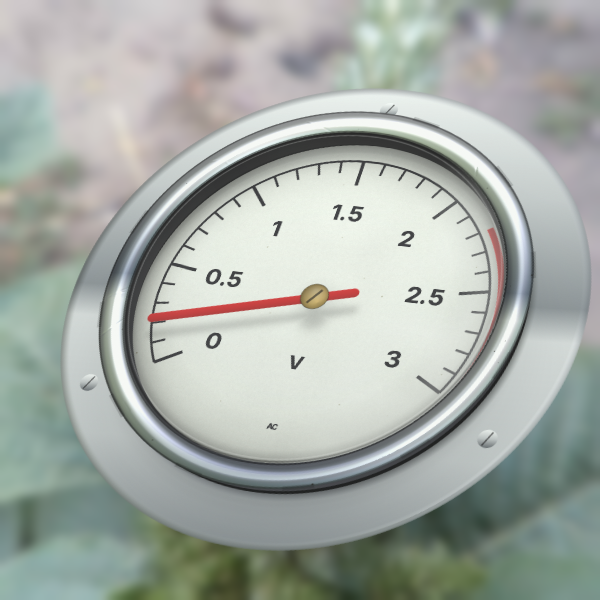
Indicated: value=0.2 unit=V
